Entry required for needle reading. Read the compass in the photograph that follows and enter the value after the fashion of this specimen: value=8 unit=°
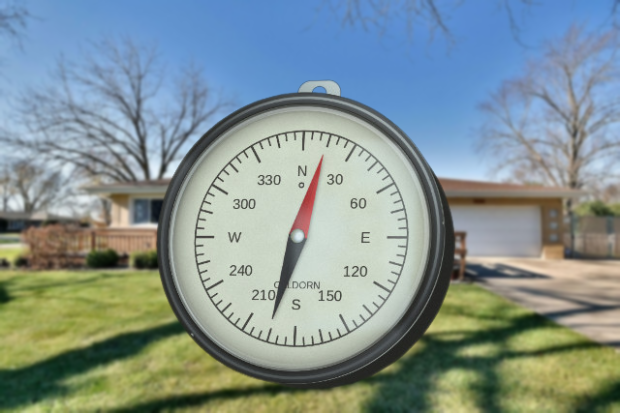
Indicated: value=15 unit=°
